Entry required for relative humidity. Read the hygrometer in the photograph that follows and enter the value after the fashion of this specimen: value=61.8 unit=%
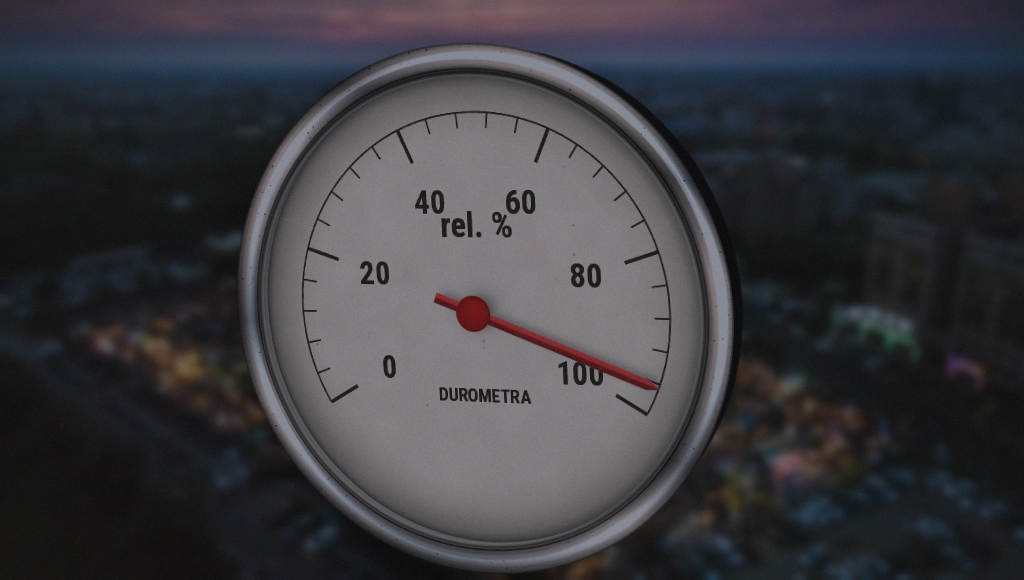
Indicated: value=96 unit=%
